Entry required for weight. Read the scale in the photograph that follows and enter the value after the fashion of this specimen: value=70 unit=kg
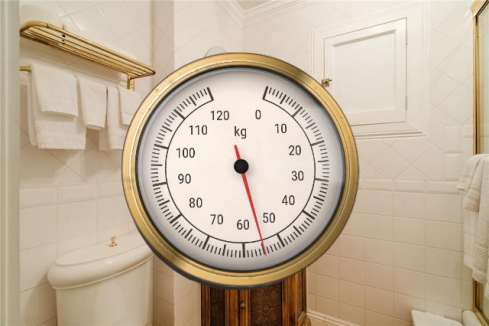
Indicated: value=55 unit=kg
